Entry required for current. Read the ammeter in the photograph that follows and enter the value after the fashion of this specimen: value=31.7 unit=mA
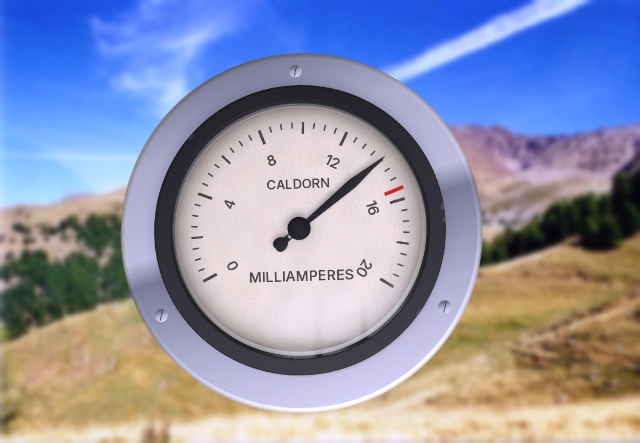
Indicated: value=14 unit=mA
